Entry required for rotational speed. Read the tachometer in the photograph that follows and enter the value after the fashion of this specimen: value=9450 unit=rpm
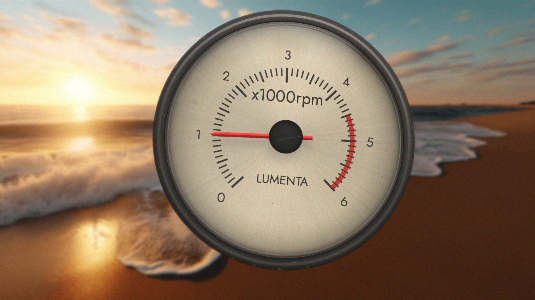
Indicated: value=1000 unit=rpm
